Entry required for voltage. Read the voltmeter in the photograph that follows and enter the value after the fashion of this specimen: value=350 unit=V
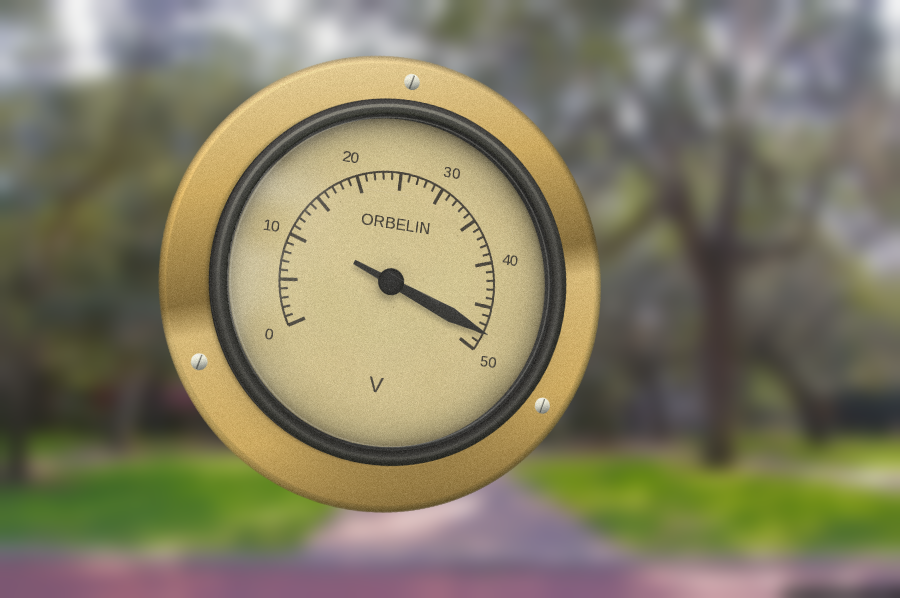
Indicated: value=48 unit=V
